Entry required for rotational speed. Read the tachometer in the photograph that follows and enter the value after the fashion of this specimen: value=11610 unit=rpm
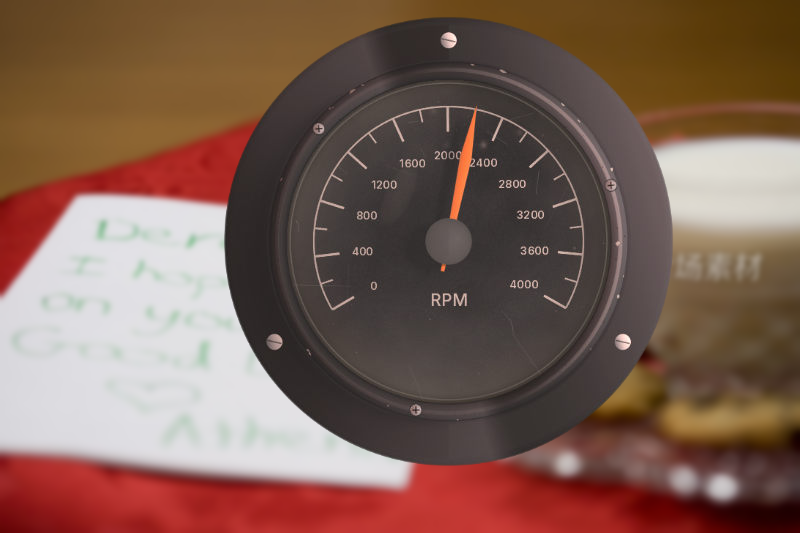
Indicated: value=2200 unit=rpm
